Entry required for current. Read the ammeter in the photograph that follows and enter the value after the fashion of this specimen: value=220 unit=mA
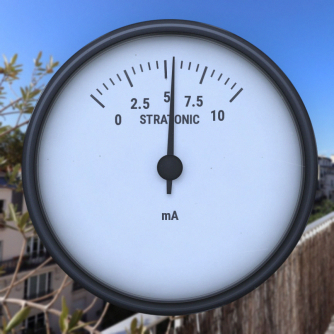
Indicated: value=5.5 unit=mA
